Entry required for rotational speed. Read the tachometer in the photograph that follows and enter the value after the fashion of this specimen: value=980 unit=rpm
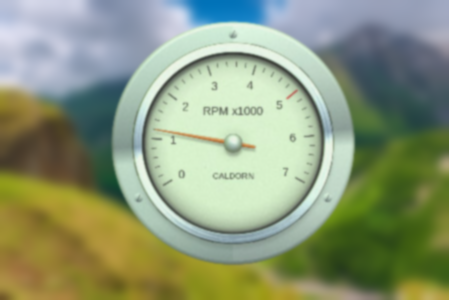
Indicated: value=1200 unit=rpm
